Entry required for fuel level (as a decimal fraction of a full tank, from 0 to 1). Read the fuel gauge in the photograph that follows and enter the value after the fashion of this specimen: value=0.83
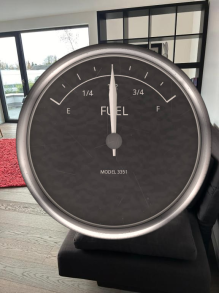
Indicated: value=0.5
